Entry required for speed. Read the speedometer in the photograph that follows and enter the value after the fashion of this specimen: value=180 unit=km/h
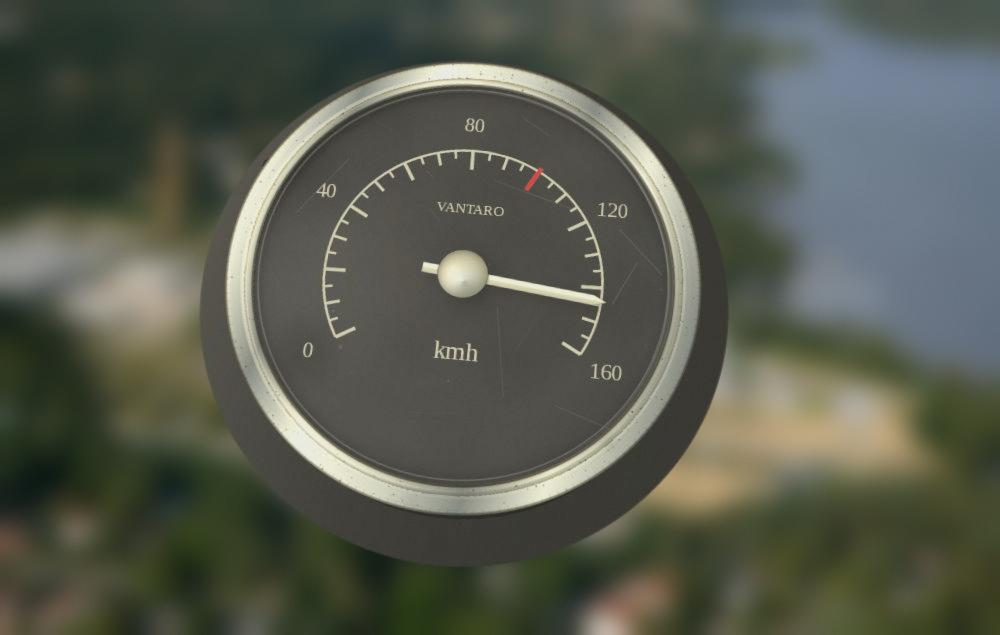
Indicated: value=145 unit=km/h
